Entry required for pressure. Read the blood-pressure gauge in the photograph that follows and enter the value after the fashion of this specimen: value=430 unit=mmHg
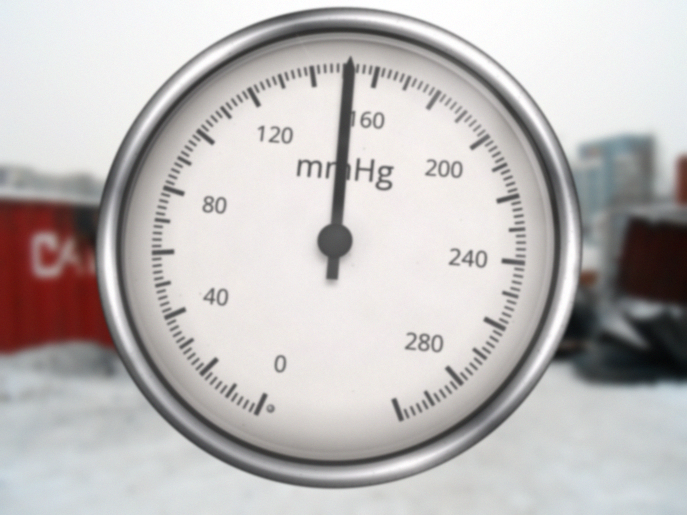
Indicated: value=152 unit=mmHg
